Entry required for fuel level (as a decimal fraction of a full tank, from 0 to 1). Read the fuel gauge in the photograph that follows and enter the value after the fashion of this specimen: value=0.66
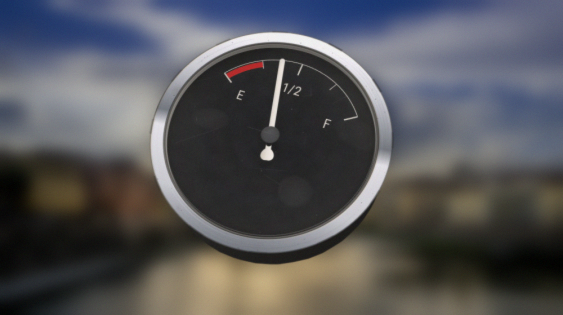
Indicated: value=0.375
